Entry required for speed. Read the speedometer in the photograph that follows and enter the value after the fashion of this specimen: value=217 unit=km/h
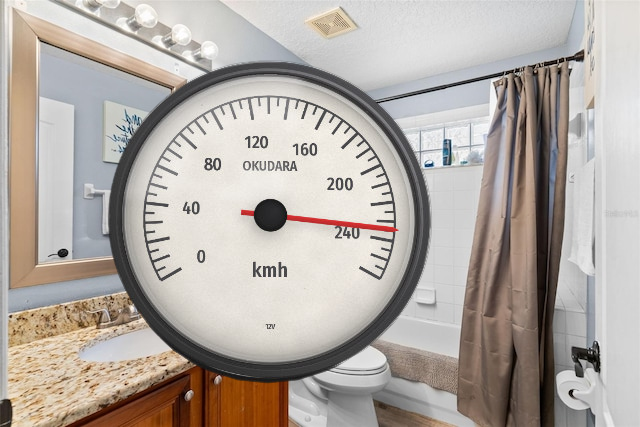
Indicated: value=235 unit=km/h
